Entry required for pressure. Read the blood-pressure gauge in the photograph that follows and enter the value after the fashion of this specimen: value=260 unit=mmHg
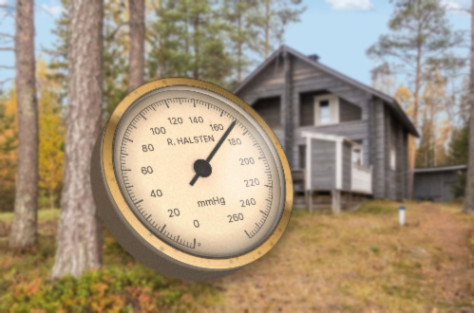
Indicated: value=170 unit=mmHg
